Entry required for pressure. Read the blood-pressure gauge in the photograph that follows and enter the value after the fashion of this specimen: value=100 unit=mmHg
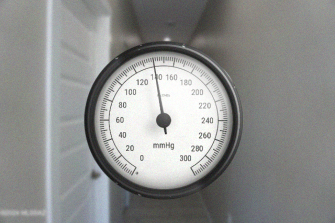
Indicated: value=140 unit=mmHg
